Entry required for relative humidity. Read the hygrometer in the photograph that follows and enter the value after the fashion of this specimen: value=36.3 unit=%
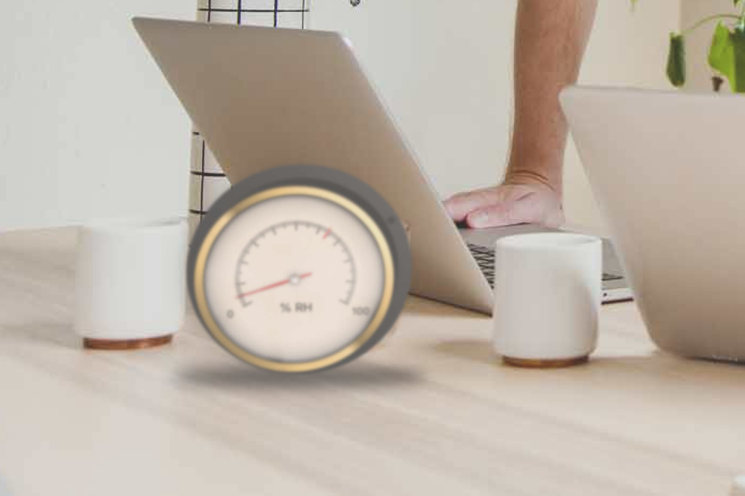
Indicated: value=5 unit=%
